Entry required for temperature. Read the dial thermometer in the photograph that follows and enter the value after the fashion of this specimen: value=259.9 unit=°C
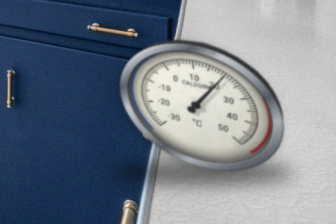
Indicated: value=20 unit=°C
